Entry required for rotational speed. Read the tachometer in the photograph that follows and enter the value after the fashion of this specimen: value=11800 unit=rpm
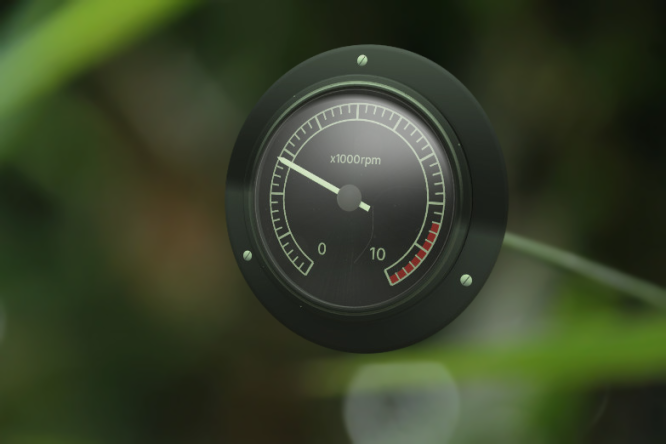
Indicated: value=2800 unit=rpm
